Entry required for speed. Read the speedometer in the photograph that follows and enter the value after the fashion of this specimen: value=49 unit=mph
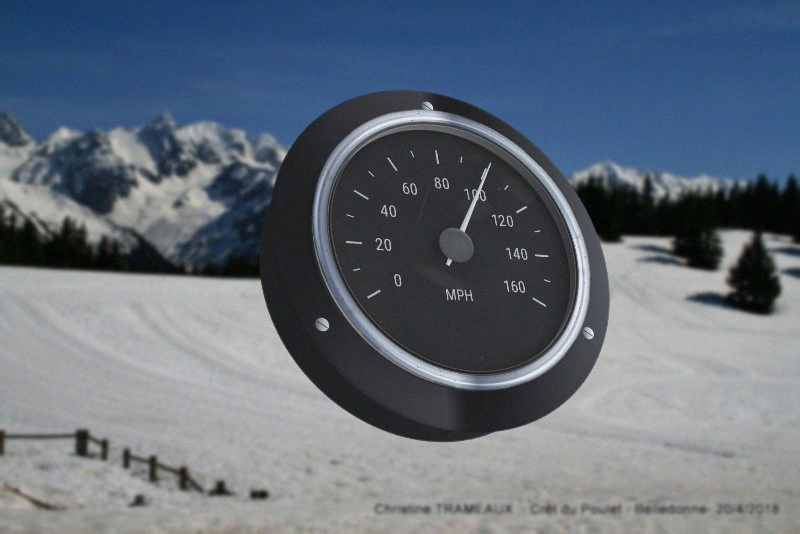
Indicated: value=100 unit=mph
